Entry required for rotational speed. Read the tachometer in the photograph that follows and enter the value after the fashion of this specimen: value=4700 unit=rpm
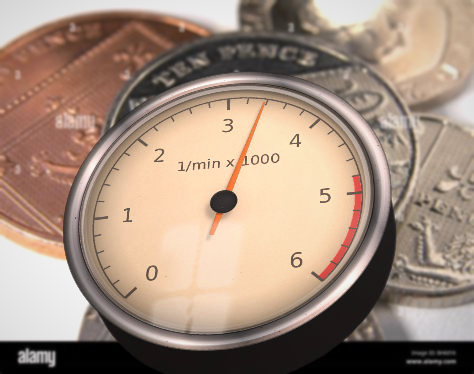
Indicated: value=3400 unit=rpm
